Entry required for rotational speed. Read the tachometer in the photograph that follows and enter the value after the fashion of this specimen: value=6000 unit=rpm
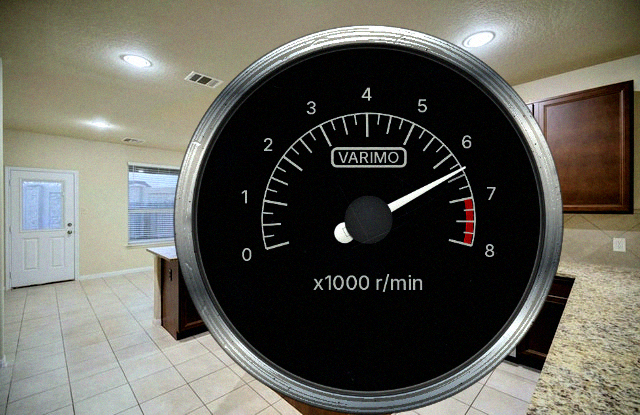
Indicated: value=6375 unit=rpm
